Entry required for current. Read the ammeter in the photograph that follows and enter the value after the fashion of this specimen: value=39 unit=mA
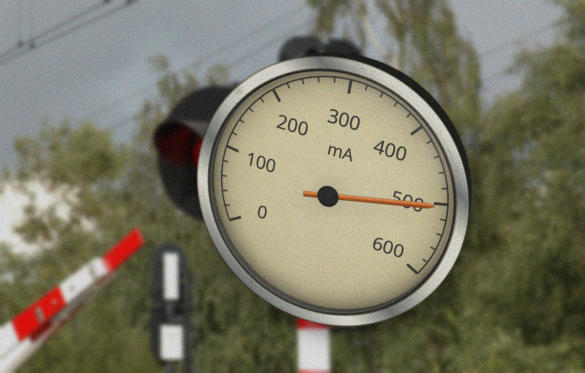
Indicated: value=500 unit=mA
